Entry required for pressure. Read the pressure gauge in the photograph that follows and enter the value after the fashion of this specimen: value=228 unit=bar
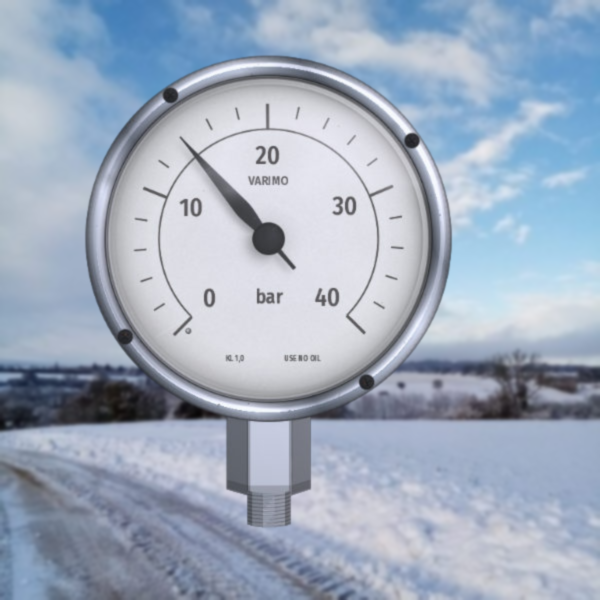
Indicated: value=14 unit=bar
